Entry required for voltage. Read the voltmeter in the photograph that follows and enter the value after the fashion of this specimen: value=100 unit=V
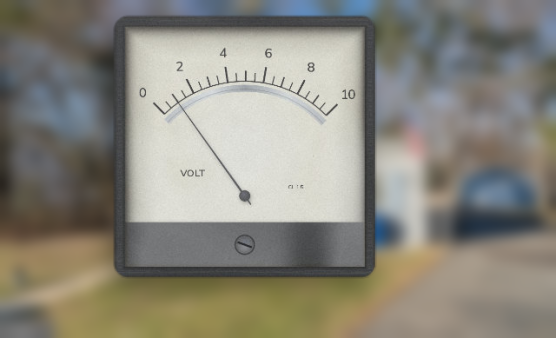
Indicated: value=1 unit=V
